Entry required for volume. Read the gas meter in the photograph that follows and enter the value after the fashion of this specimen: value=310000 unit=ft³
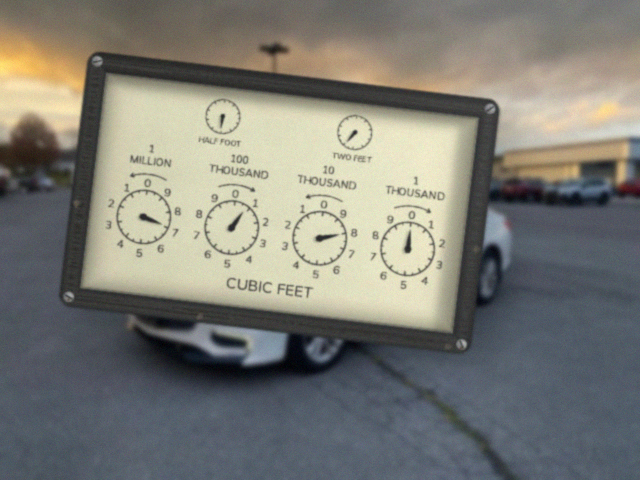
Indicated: value=708000 unit=ft³
